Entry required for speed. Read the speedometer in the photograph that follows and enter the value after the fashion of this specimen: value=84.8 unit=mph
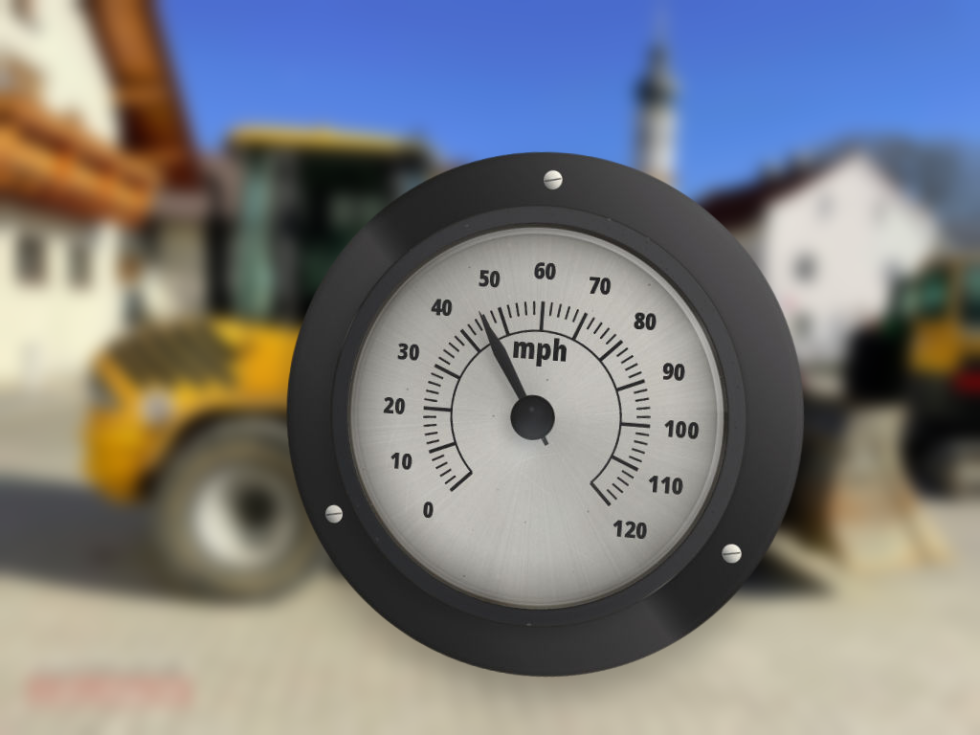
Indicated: value=46 unit=mph
